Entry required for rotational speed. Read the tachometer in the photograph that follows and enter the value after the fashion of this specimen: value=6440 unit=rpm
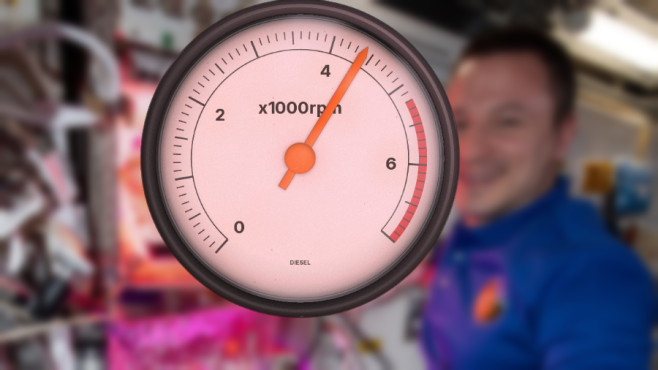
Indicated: value=4400 unit=rpm
